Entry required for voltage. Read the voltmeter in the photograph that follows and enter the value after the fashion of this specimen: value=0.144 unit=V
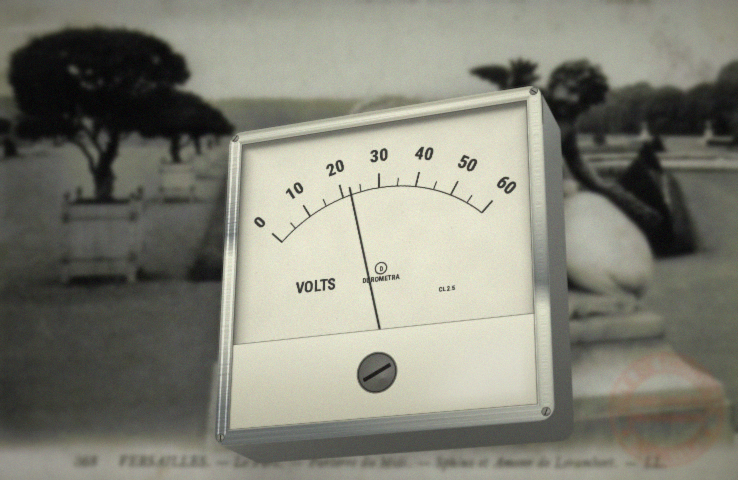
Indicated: value=22.5 unit=V
